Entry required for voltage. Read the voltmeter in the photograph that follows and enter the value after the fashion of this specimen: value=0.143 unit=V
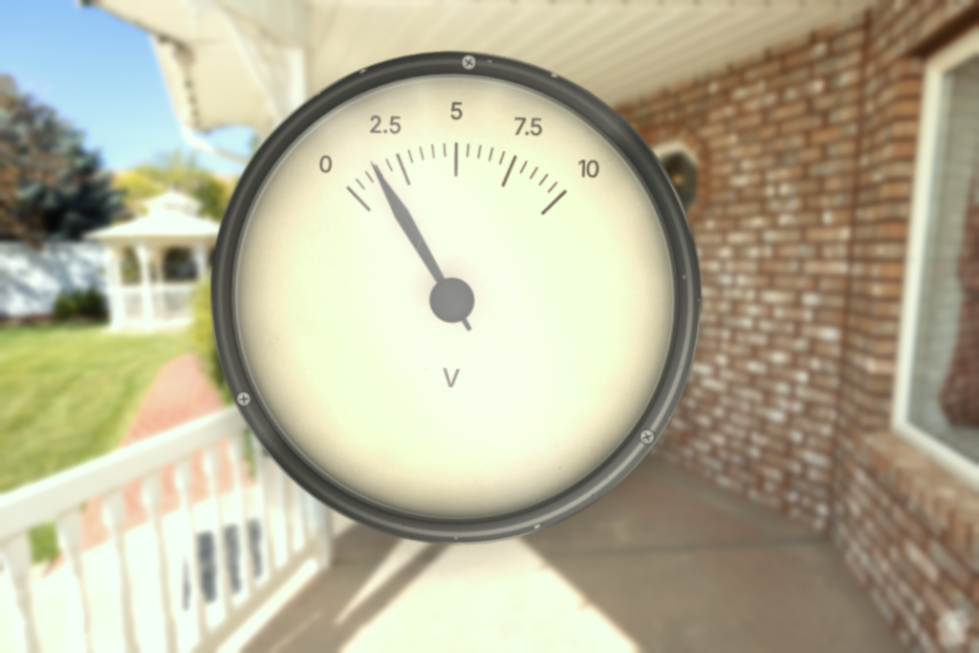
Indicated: value=1.5 unit=V
